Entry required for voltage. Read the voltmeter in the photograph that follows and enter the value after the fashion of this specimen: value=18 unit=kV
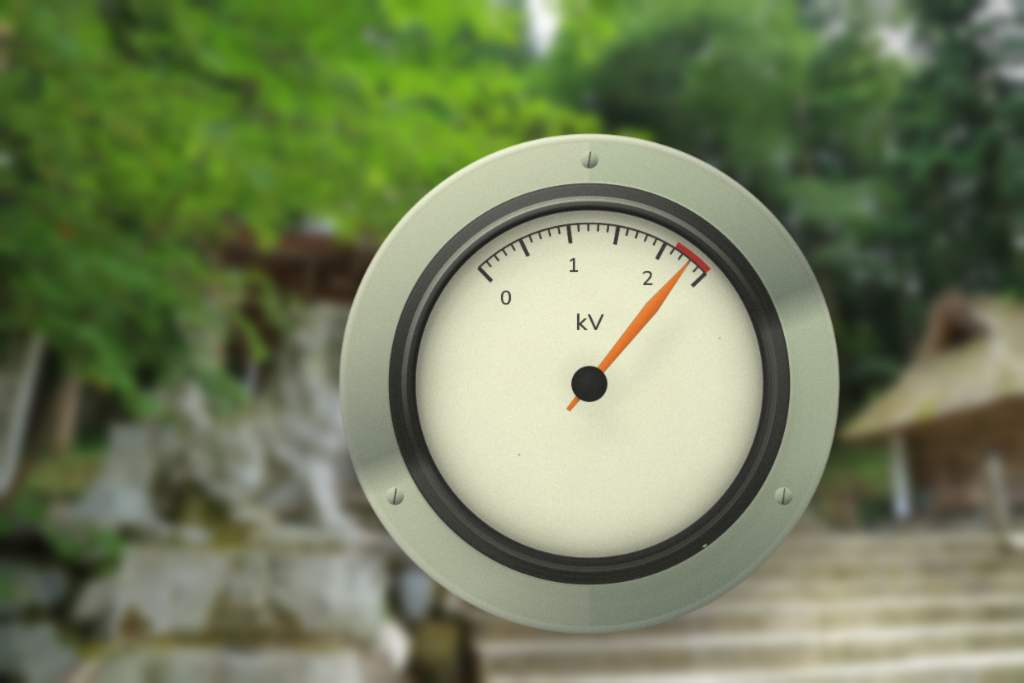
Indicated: value=2.3 unit=kV
